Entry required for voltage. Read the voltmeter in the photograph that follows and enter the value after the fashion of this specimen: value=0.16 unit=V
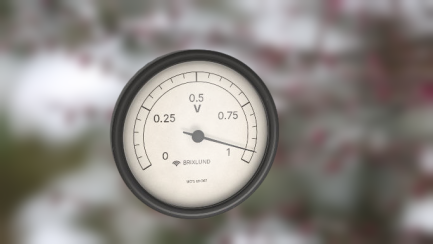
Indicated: value=0.95 unit=V
